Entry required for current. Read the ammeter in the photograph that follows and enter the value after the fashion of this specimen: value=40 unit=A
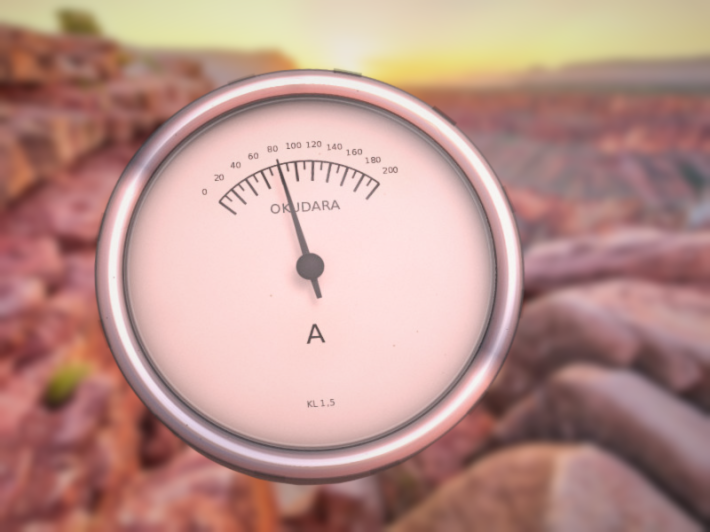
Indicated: value=80 unit=A
